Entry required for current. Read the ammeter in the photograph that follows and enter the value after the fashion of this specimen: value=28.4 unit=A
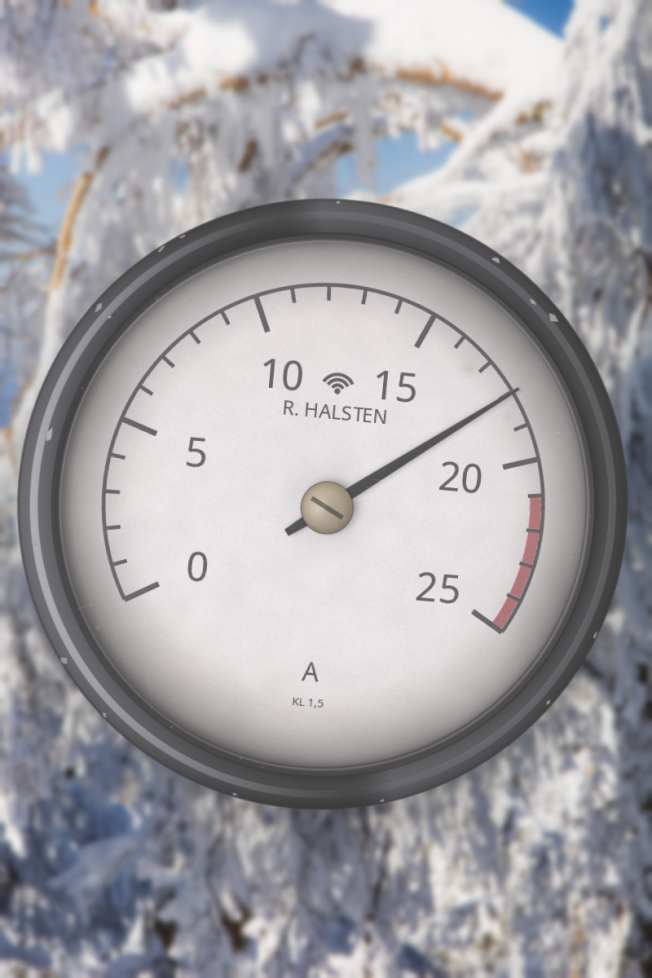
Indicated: value=18 unit=A
